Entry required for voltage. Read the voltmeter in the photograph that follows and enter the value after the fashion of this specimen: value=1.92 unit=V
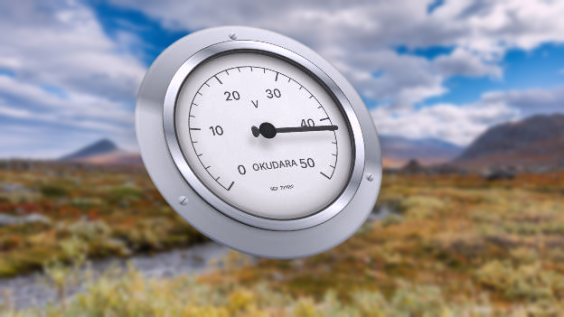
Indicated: value=42 unit=V
